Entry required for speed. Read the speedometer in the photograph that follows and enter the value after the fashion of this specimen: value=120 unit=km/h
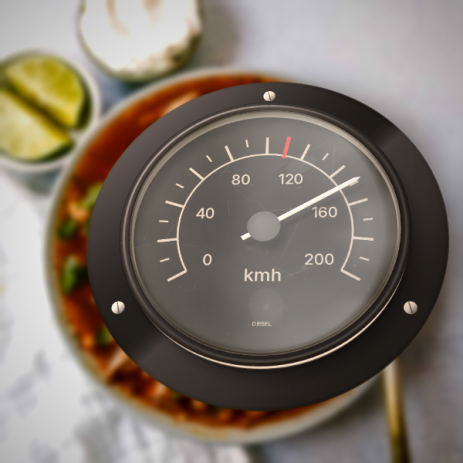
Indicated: value=150 unit=km/h
